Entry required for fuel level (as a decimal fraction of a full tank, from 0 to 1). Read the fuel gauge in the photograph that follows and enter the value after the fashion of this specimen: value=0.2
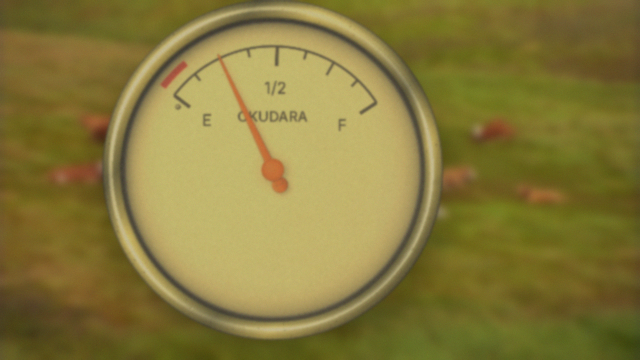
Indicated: value=0.25
